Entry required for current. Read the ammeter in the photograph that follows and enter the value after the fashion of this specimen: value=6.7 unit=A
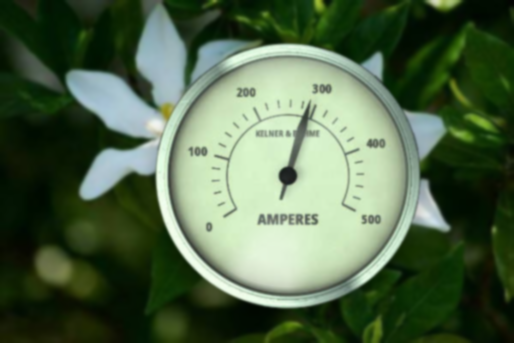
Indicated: value=290 unit=A
